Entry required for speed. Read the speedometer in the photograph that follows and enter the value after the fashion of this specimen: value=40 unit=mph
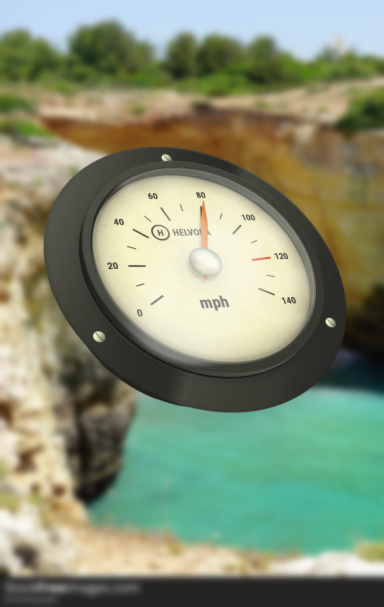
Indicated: value=80 unit=mph
